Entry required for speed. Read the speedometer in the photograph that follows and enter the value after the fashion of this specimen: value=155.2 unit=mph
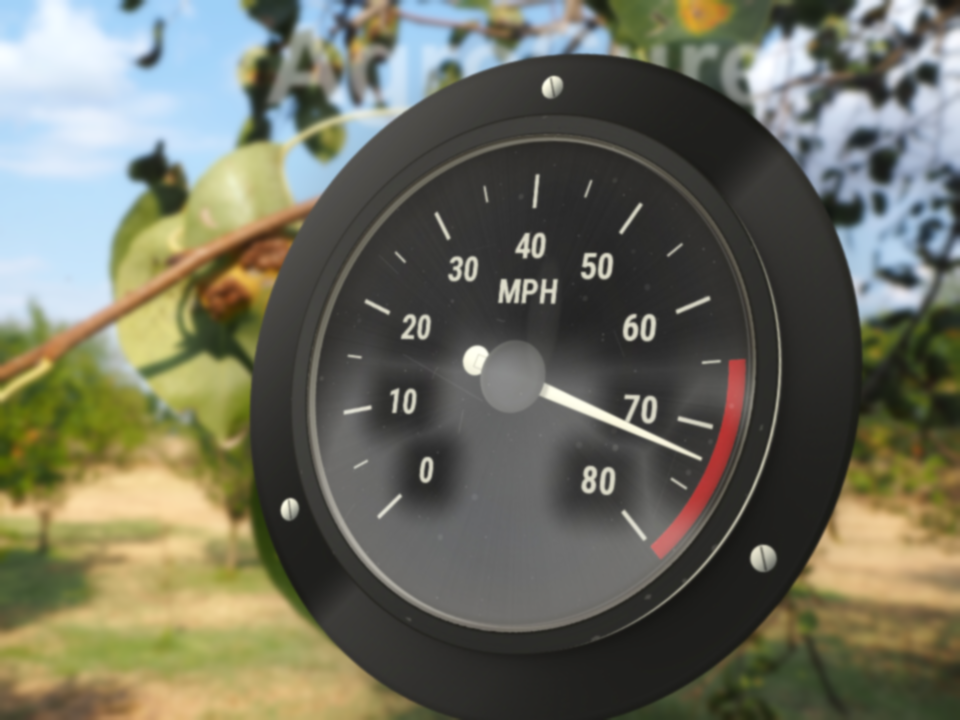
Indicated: value=72.5 unit=mph
